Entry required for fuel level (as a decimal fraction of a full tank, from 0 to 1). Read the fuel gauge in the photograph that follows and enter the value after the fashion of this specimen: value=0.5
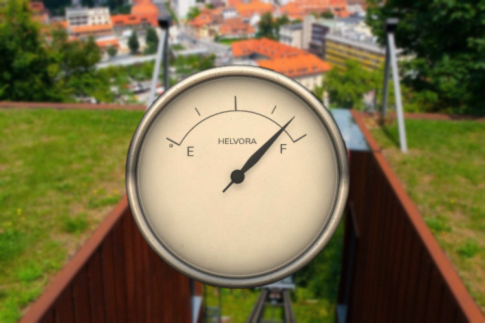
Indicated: value=0.875
